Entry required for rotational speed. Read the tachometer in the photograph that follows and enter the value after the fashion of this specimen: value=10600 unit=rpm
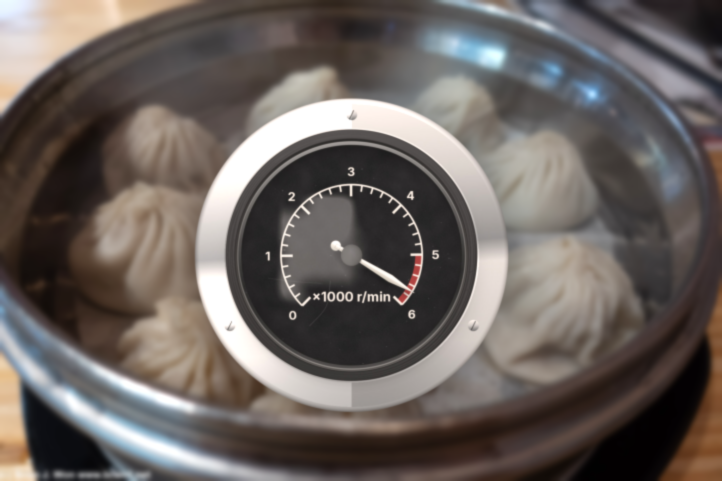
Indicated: value=5700 unit=rpm
